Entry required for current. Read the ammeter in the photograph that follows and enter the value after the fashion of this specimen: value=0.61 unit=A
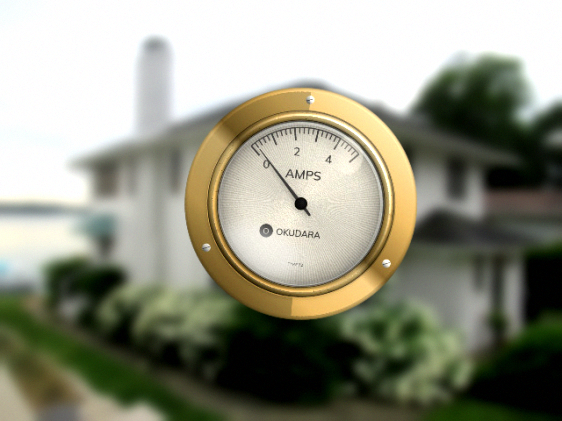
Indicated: value=0.2 unit=A
